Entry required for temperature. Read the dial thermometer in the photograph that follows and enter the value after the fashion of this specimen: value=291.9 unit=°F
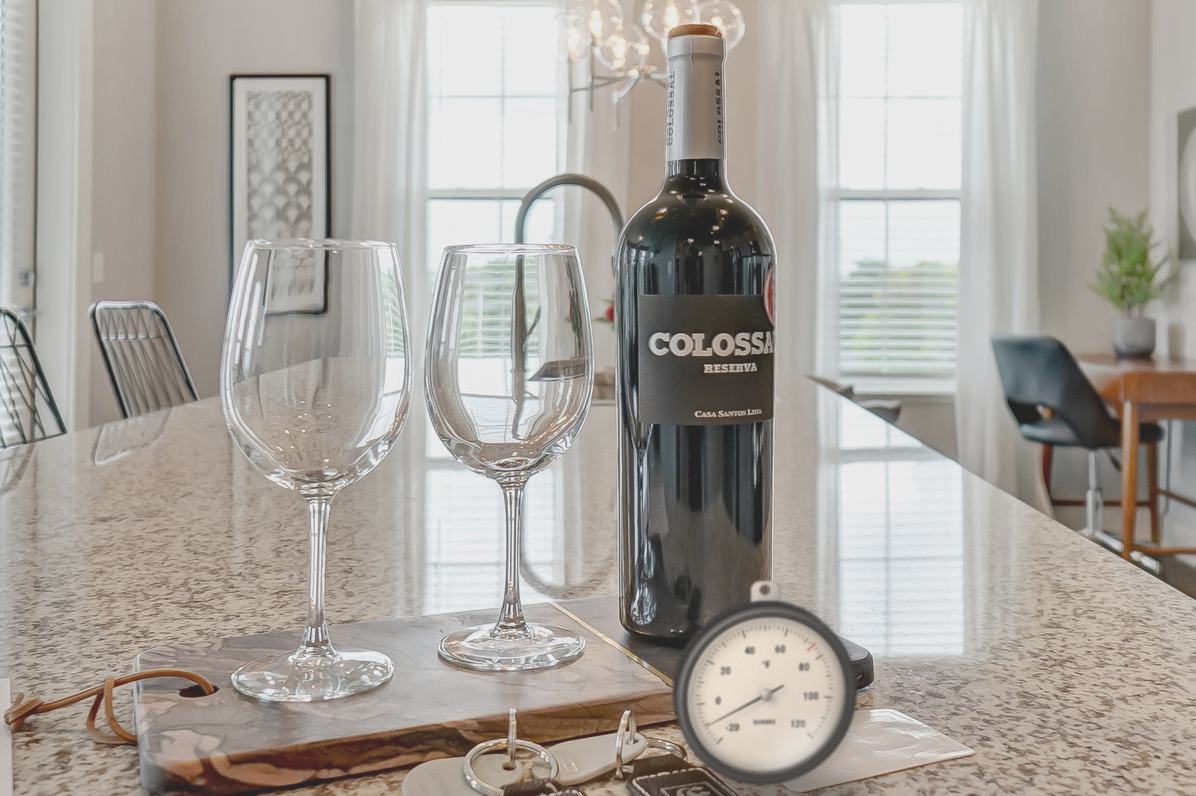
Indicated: value=-10 unit=°F
